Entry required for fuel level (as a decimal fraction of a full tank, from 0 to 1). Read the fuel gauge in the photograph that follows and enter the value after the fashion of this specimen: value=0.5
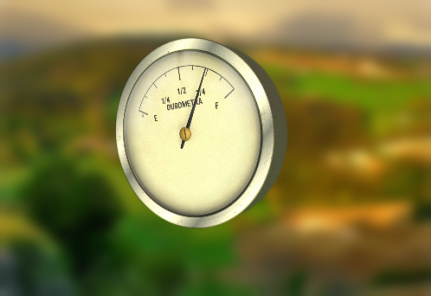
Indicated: value=0.75
